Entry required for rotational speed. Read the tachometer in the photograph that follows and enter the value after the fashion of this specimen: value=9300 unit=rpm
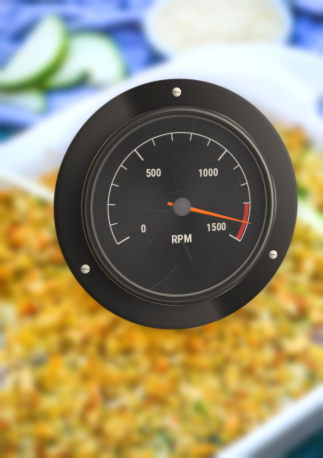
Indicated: value=1400 unit=rpm
